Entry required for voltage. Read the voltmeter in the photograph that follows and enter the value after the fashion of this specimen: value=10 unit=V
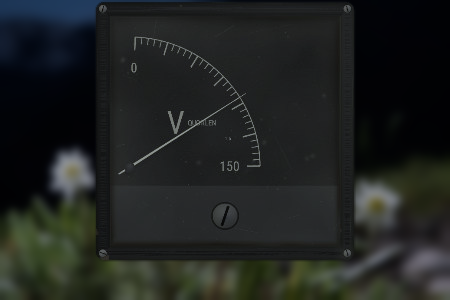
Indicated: value=95 unit=V
